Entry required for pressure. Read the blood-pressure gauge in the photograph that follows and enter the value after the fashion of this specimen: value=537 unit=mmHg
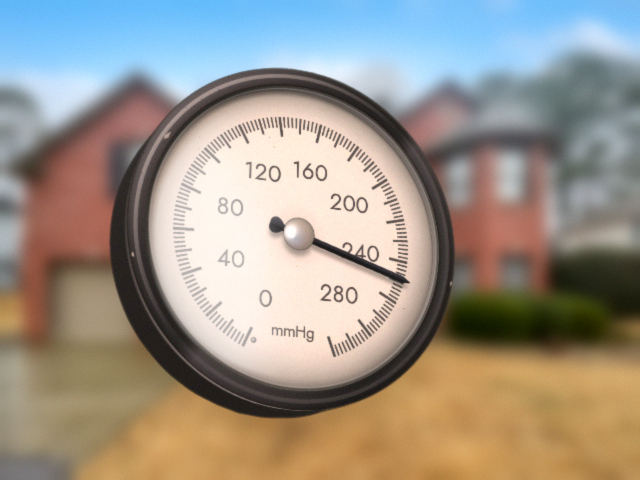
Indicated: value=250 unit=mmHg
